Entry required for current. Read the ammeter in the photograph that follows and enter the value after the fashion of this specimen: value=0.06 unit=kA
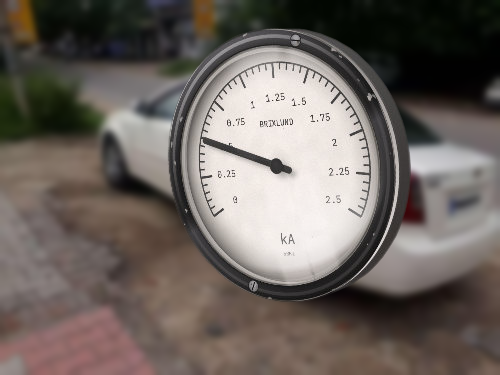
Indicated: value=0.5 unit=kA
